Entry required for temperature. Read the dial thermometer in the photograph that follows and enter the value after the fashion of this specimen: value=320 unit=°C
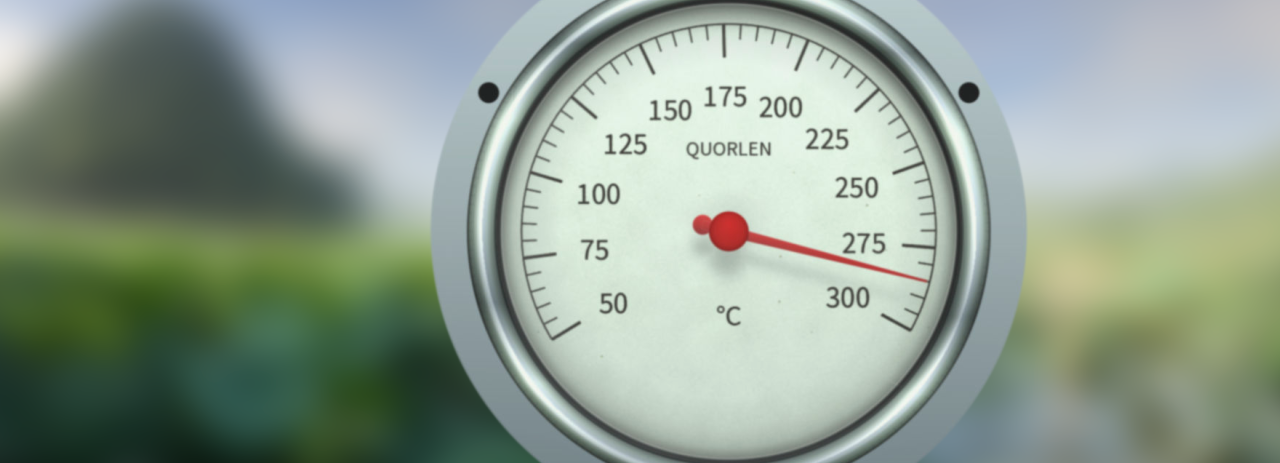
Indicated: value=285 unit=°C
